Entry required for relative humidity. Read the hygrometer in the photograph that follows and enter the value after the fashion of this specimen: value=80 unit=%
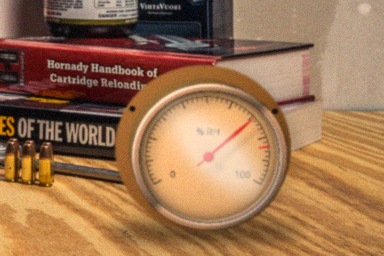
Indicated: value=70 unit=%
